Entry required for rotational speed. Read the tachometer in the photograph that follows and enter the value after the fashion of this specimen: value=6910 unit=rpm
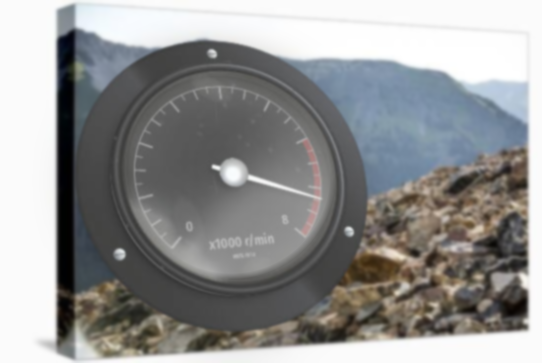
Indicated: value=7250 unit=rpm
